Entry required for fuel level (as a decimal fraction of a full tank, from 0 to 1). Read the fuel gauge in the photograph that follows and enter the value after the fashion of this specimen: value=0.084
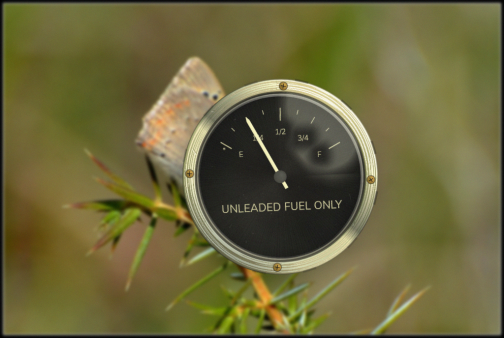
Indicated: value=0.25
